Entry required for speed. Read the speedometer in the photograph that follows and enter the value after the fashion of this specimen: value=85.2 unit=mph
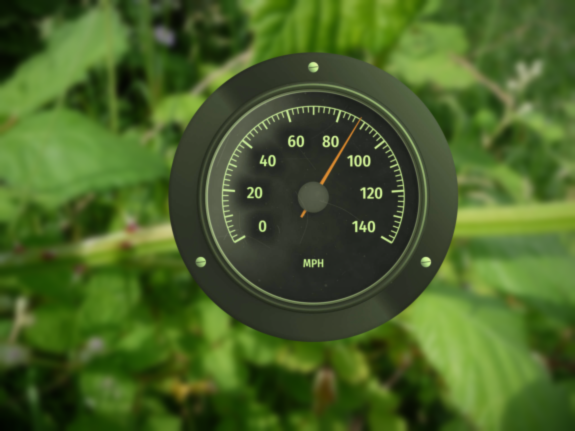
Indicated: value=88 unit=mph
